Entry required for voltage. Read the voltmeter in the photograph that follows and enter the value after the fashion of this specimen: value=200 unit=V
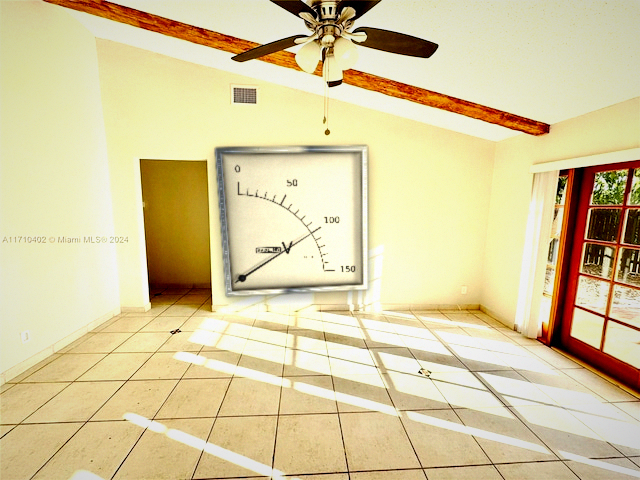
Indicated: value=100 unit=V
